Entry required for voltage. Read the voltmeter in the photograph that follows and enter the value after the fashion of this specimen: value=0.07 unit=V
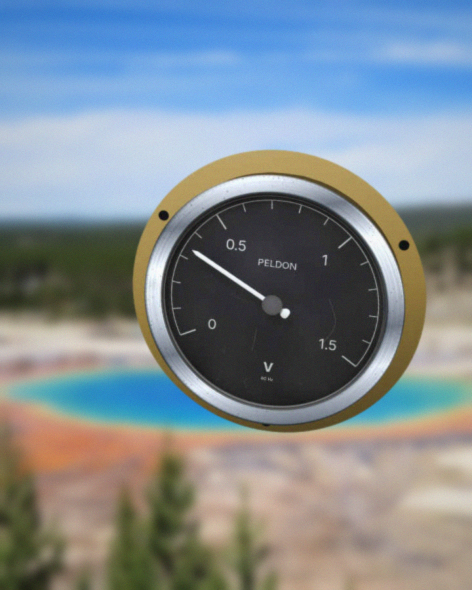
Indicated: value=0.35 unit=V
